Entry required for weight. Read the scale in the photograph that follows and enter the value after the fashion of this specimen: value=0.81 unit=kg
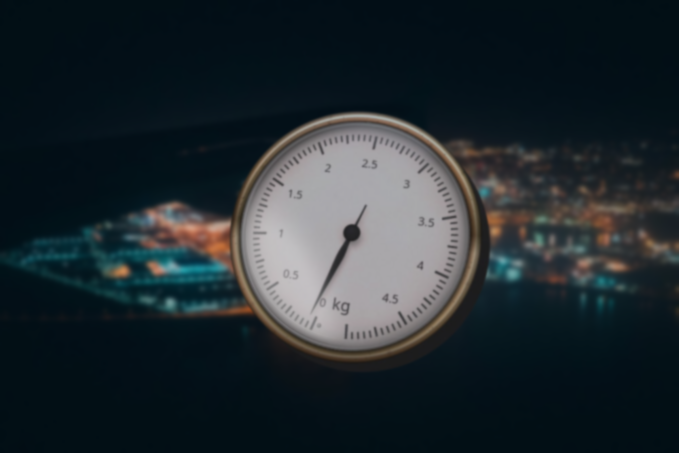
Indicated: value=0.05 unit=kg
